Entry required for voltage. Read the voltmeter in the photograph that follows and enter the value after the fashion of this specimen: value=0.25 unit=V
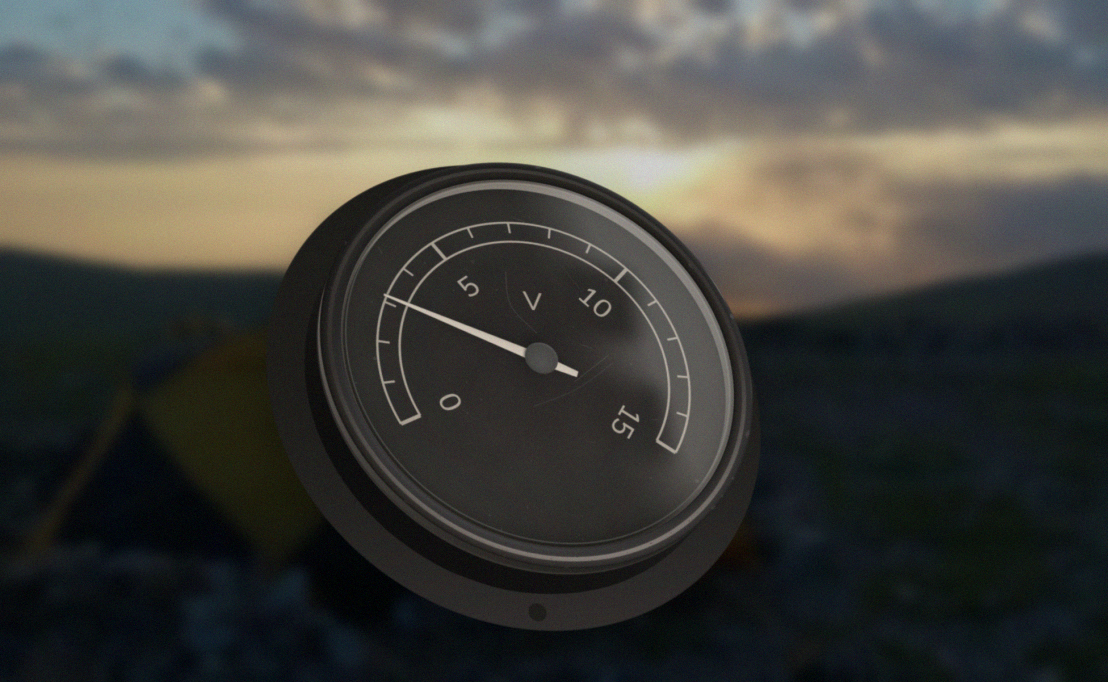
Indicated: value=3 unit=V
